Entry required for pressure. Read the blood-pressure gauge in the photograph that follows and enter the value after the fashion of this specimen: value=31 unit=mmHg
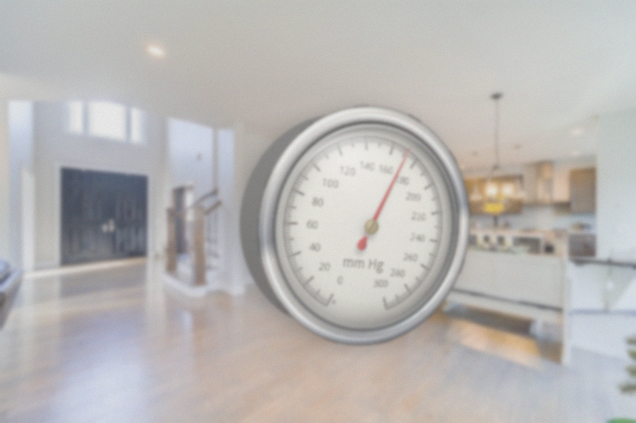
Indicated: value=170 unit=mmHg
